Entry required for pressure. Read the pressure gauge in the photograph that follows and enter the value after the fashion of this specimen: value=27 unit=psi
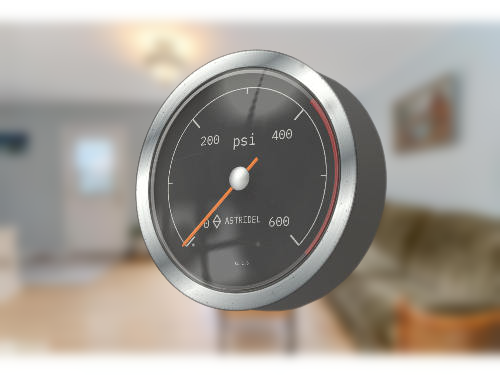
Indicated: value=0 unit=psi
